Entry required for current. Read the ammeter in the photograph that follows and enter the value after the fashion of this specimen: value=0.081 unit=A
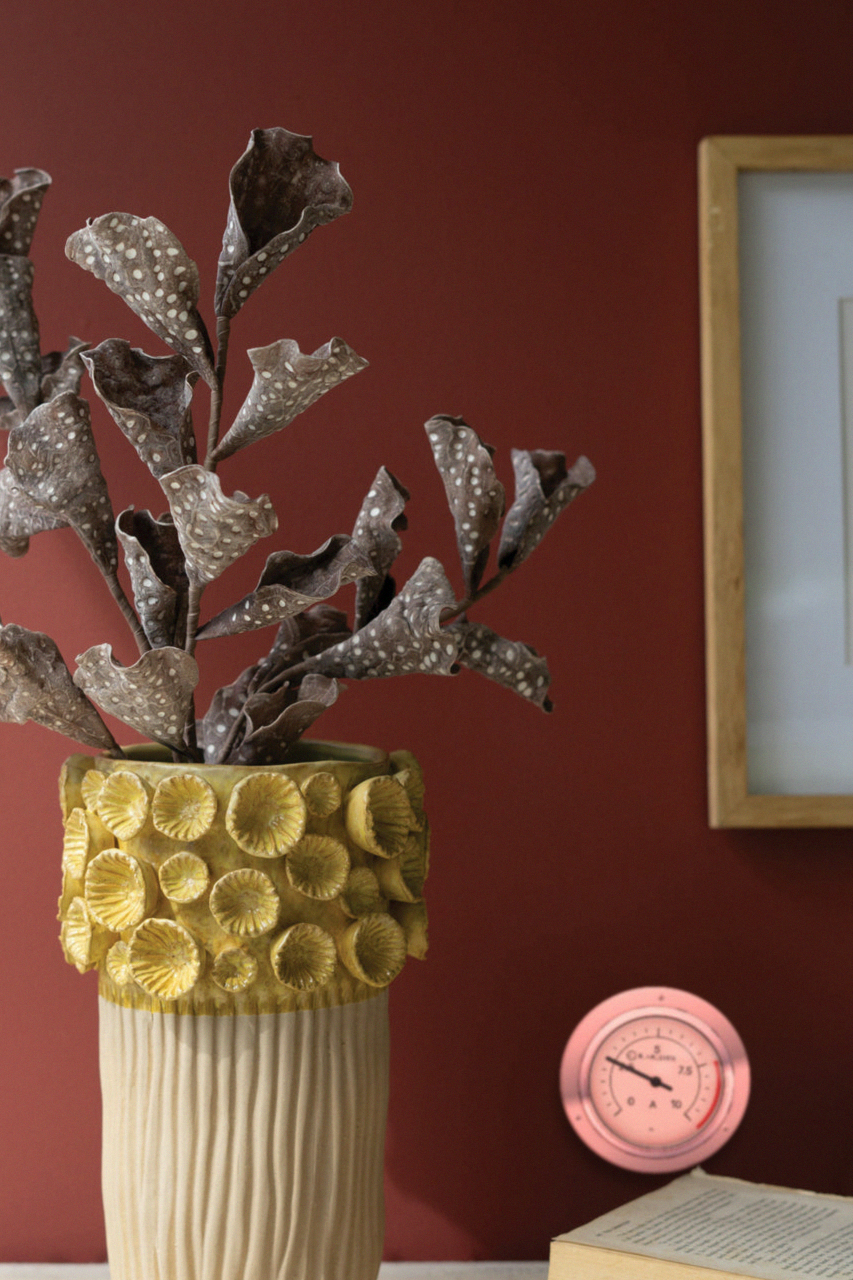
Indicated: value=2.5 unit=A
